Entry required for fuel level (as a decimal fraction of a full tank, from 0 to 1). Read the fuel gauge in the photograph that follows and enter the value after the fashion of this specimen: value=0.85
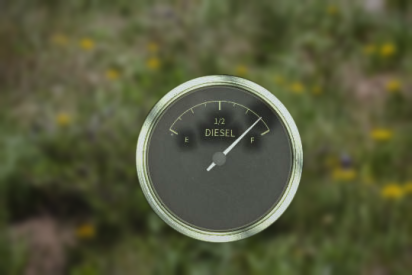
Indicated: value=0.875
